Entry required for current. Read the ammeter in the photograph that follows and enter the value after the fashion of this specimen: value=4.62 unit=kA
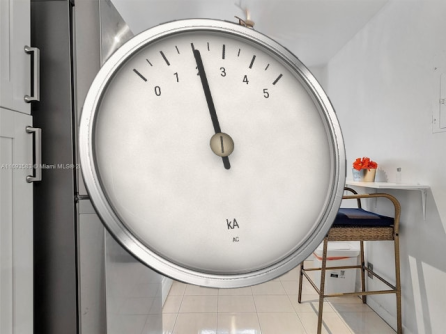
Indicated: value=2 unit=kA
